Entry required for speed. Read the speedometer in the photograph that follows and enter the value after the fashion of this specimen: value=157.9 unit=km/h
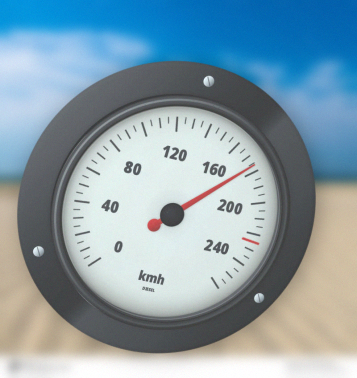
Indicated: value=175 unit=km/h
